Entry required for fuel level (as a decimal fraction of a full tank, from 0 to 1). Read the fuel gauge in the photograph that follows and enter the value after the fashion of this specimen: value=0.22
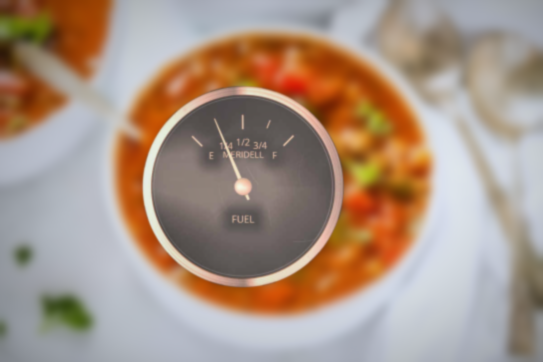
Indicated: value=0.25
